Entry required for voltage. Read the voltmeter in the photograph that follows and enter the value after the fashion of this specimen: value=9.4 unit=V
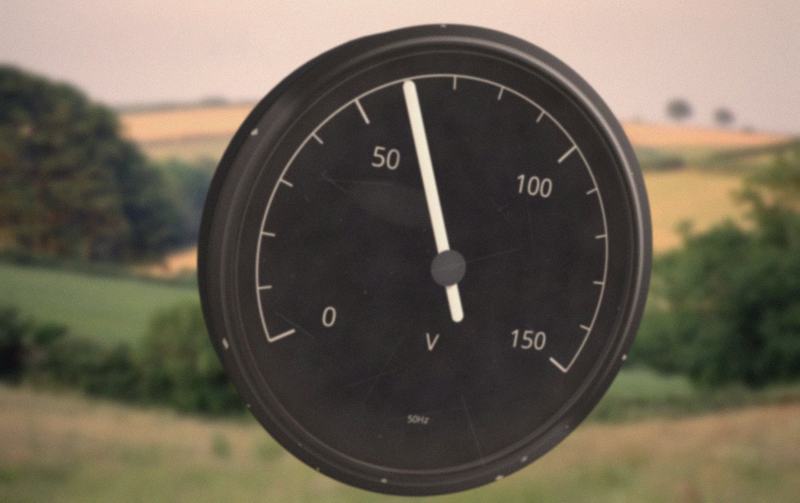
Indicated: value=60 unit=V
